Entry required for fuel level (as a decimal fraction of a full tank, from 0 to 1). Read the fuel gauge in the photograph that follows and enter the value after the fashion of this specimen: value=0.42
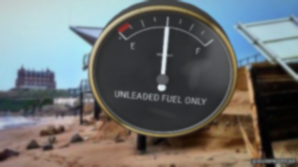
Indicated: value=0.5
